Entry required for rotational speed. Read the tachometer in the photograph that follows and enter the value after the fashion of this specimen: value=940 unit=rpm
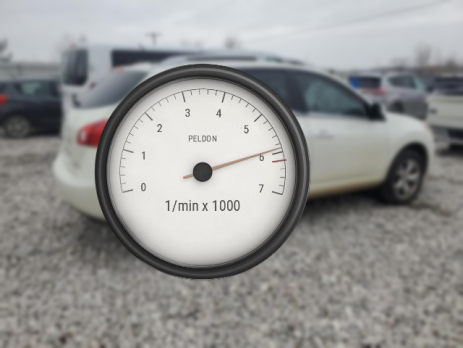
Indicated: value=5900 unit=rpm
